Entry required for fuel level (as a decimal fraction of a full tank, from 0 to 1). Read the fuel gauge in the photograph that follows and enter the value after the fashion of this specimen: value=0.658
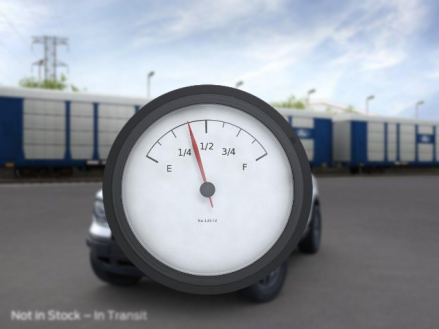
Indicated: value=0.375
